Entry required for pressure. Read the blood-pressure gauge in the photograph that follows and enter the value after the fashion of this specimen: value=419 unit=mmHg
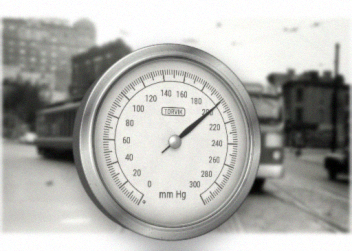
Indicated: value=200 unit=mmHg
